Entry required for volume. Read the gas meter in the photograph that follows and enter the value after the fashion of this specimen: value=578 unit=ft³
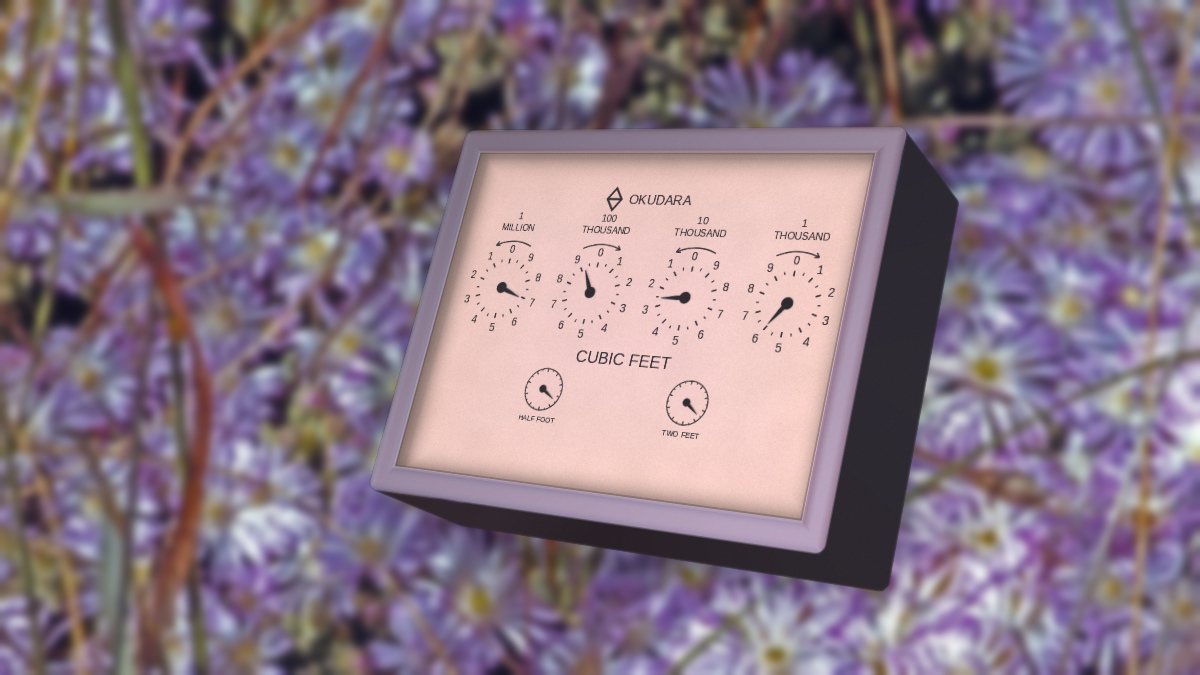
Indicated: value=692600 unit=ft³
